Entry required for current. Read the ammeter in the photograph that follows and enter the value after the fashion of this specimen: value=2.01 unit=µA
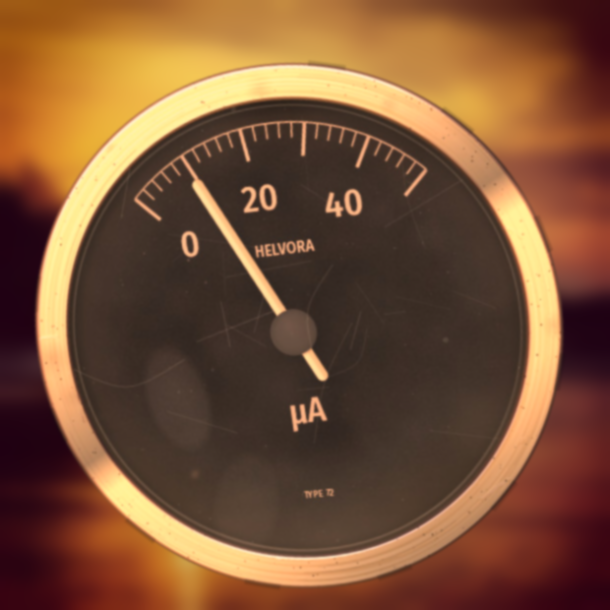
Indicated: value=10 unit=µA
